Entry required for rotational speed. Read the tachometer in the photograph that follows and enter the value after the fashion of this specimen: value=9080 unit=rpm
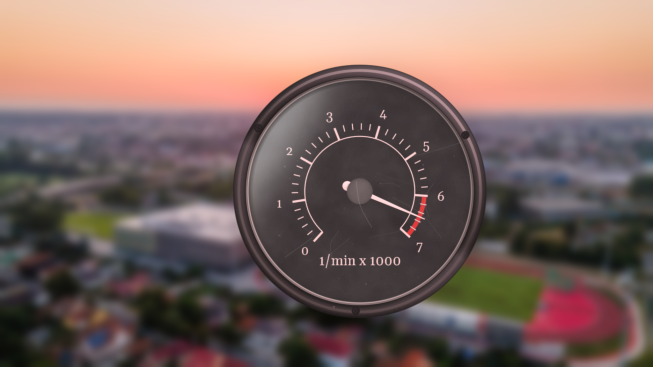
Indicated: value=6500 unit=rpm
